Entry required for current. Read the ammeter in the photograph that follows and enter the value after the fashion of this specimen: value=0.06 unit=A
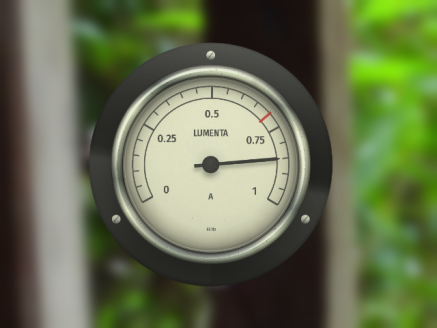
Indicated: value=0.85 unit=A
